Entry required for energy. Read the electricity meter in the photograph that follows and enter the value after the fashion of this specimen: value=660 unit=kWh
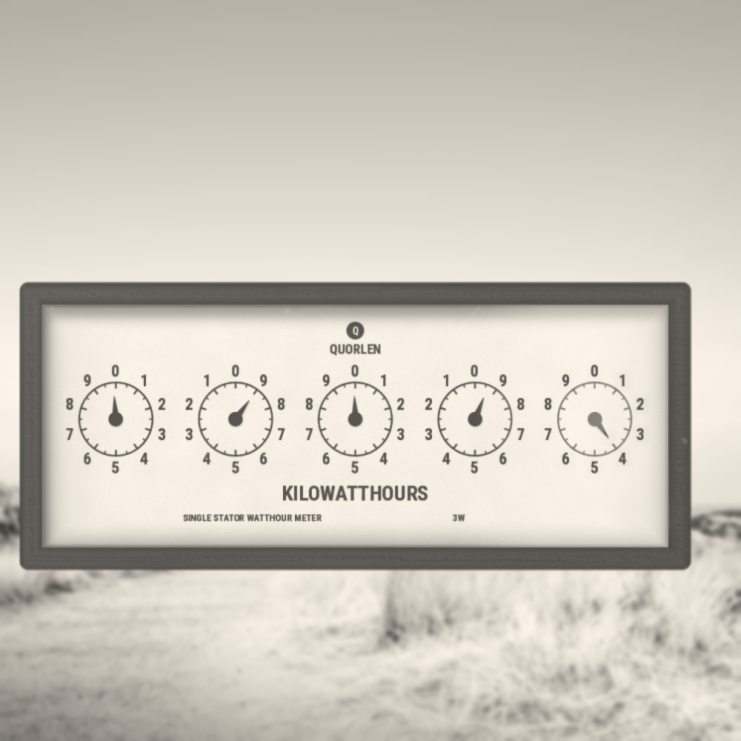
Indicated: value=98994 unit=kWh
